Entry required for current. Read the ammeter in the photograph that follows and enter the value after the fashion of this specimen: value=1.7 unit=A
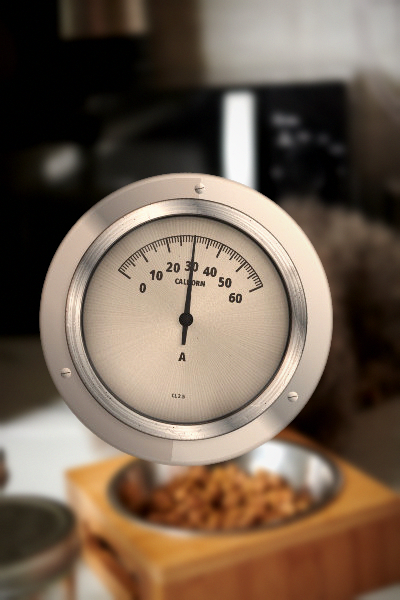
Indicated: value=30 unit=A
